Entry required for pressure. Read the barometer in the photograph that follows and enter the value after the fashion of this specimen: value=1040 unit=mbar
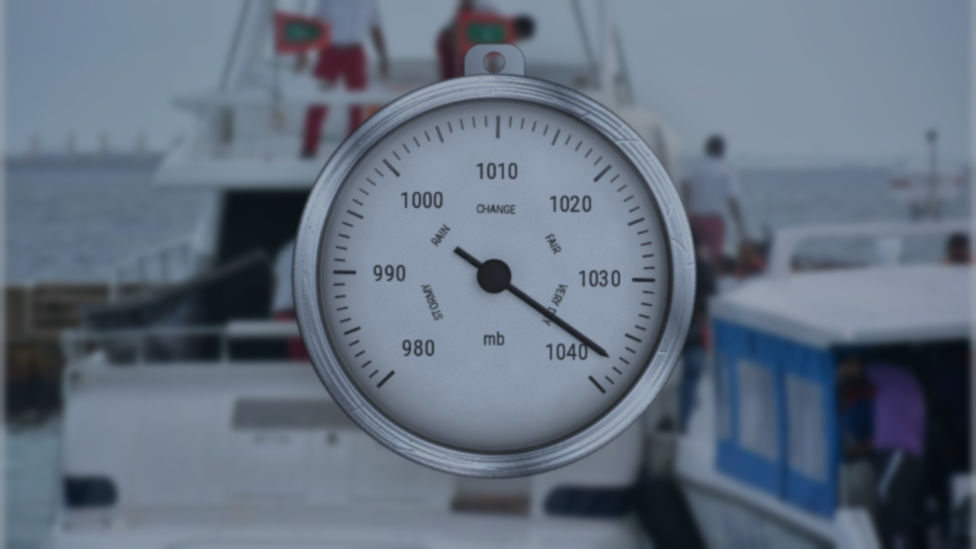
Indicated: value=1037.5 unit=mbar
